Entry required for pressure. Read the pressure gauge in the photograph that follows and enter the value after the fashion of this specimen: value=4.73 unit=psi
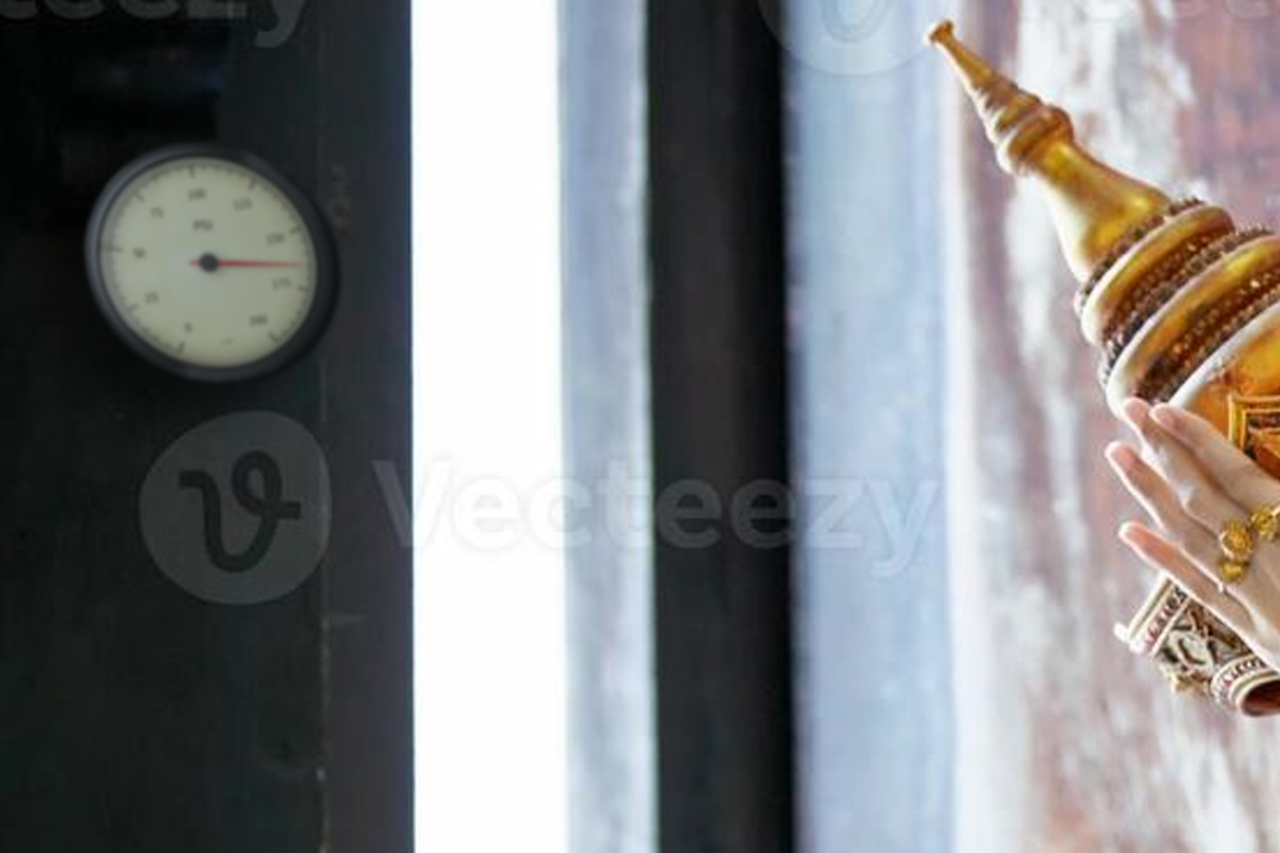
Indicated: value=165 unit=psi
